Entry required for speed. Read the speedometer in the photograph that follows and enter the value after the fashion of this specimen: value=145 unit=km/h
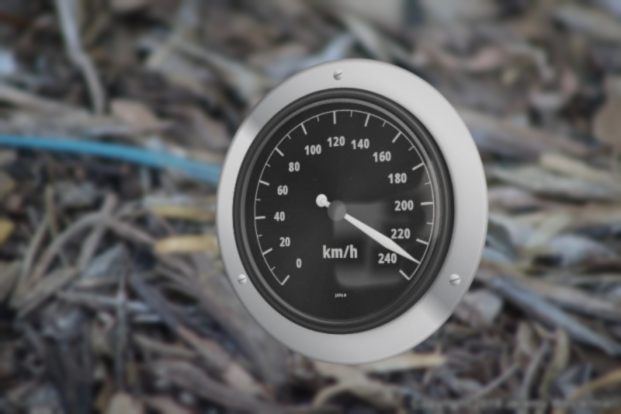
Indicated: value=230 unit=km/h
